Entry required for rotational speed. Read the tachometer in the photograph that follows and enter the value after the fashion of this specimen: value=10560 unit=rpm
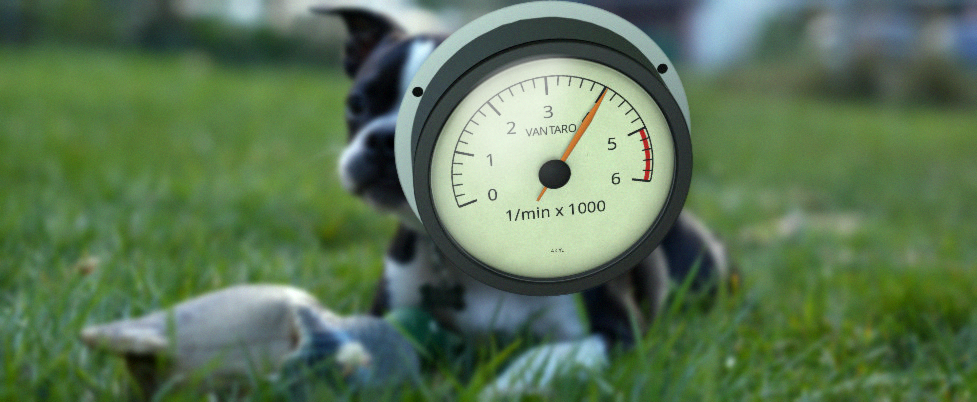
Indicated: value=4000 unit=rpm
